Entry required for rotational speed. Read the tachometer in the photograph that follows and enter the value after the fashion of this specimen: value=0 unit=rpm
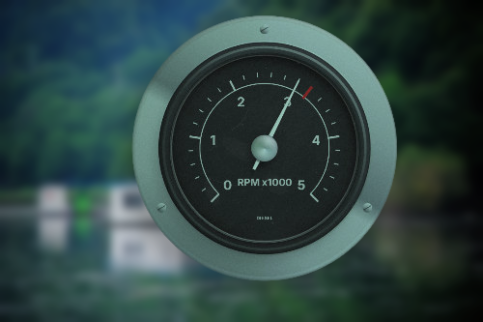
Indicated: value=3000 unit=rpm
